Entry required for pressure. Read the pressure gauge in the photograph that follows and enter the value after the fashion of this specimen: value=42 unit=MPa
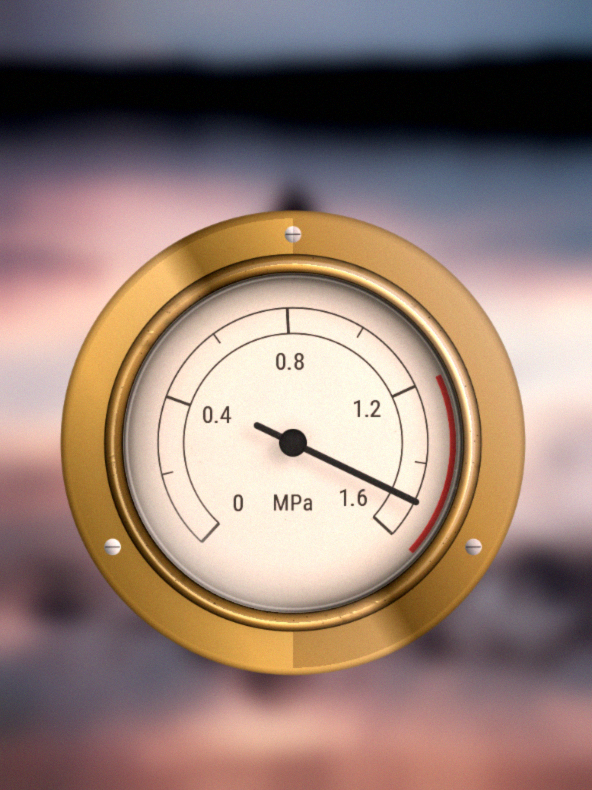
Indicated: value=1.5 unit=MPa
